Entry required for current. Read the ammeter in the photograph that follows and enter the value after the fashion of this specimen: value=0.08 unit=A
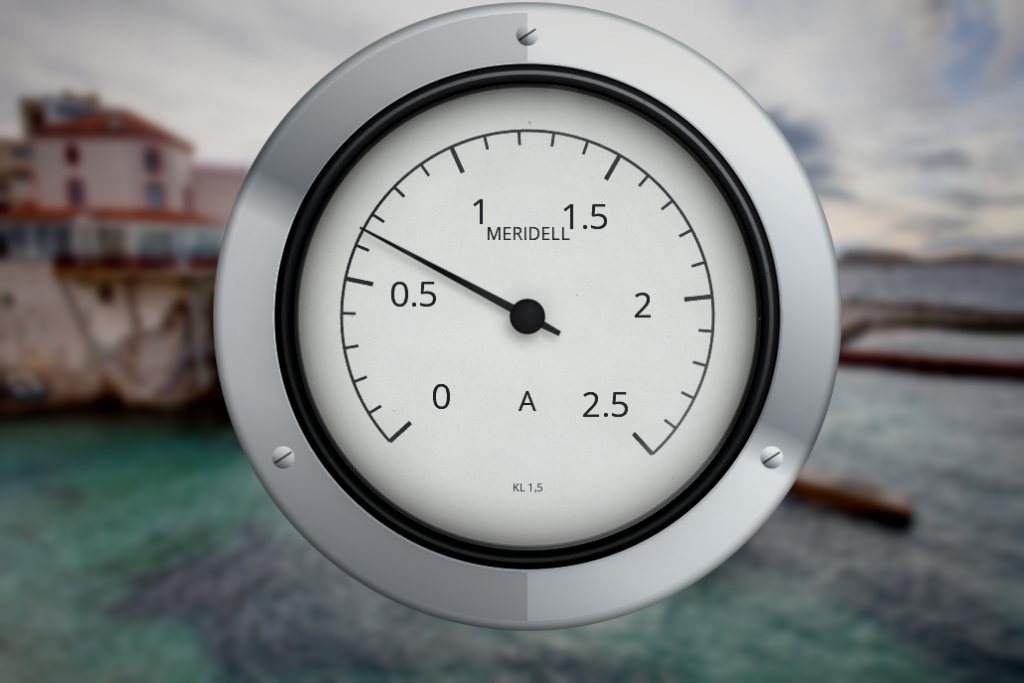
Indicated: value=0.65 unit=A
